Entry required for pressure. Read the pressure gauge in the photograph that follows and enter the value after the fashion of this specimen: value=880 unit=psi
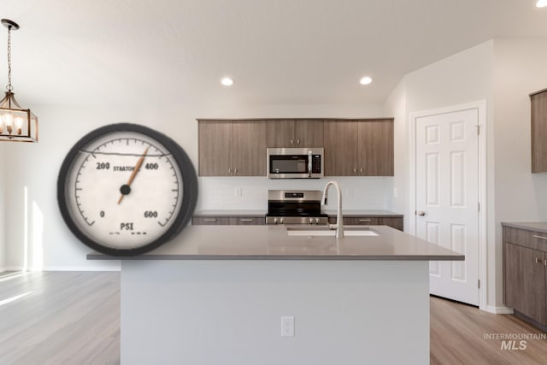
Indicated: value=360 unit=psi
